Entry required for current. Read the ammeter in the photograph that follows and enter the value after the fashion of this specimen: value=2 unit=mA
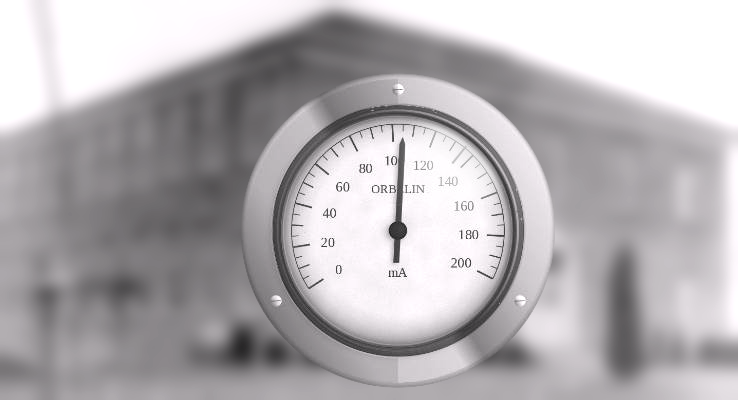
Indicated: value=105 unit=mA
